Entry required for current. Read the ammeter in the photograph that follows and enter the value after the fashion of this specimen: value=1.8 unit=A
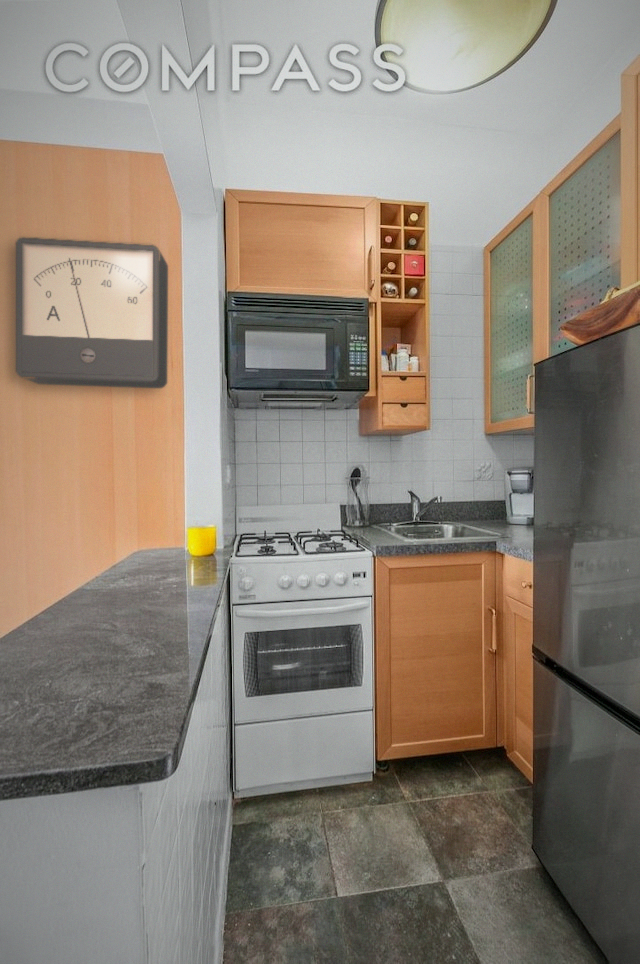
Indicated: value=20 unit=A
